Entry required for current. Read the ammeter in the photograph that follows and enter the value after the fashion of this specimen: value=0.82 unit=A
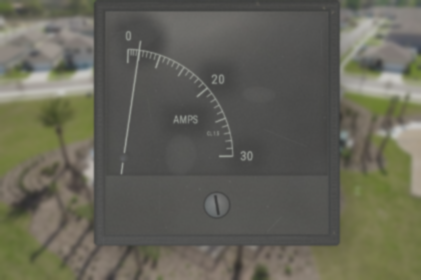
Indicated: value=5 unit=A
